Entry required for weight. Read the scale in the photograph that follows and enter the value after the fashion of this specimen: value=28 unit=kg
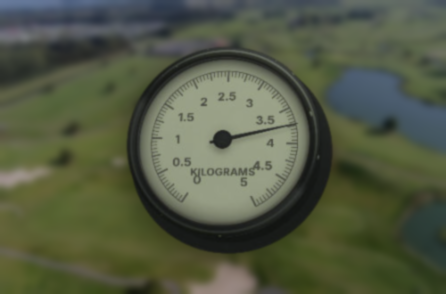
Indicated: value=3.75 unit=kg
